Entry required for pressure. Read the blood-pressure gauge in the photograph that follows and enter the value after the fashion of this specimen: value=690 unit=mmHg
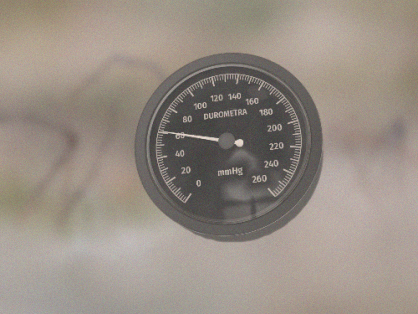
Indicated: value=60 unit=mmHg
